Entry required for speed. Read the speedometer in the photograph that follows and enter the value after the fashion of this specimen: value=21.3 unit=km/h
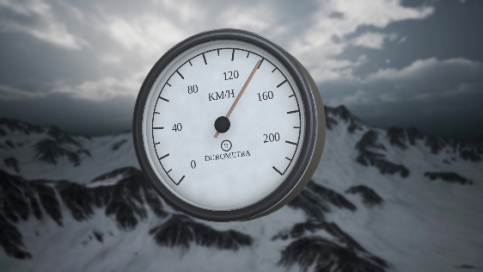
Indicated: value=140 unit=km/h
